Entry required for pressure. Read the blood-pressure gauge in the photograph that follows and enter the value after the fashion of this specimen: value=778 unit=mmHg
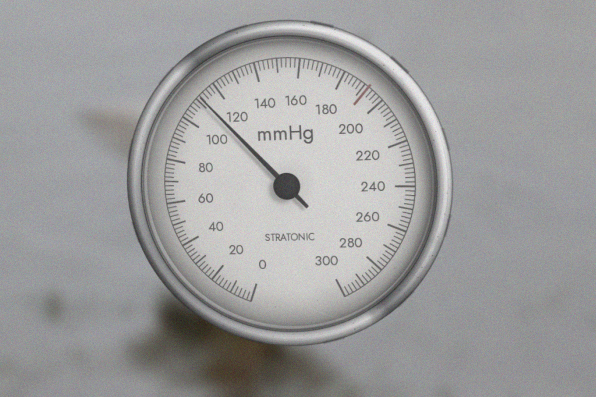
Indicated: value=112 unit=mmHg
